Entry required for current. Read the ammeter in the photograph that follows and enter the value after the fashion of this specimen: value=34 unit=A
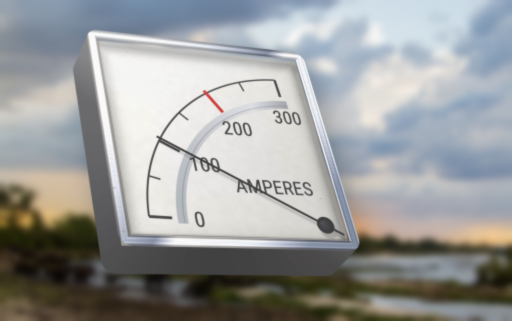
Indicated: value=100 unit=A
